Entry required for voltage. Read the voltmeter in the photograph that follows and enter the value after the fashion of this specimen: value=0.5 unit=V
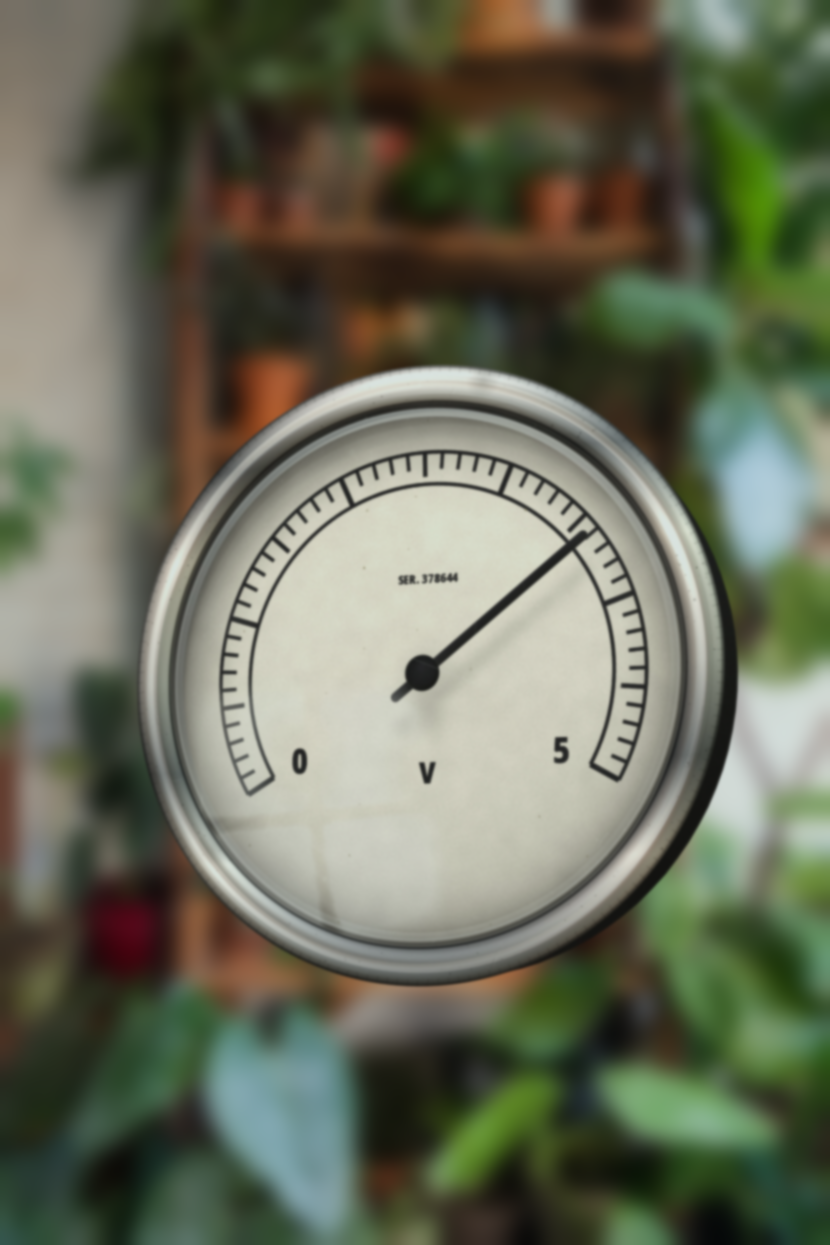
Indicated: value=3.6 unit=V
